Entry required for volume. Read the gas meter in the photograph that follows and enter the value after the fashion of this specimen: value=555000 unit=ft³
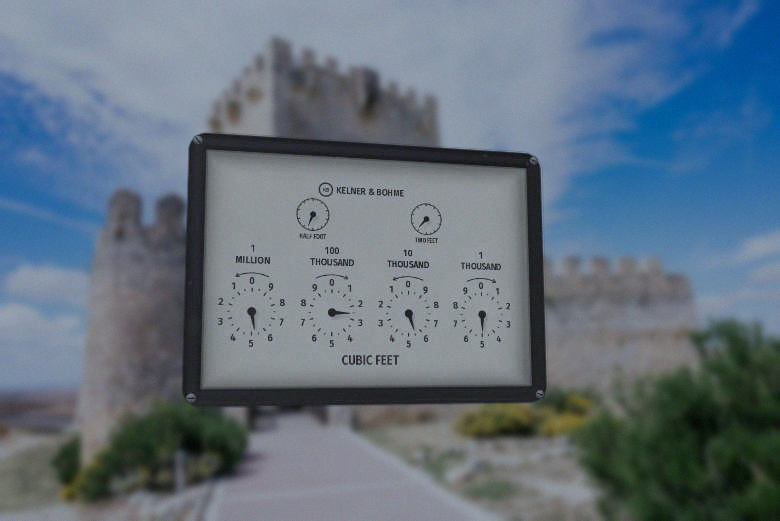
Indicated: value=525500 unit=ft³
